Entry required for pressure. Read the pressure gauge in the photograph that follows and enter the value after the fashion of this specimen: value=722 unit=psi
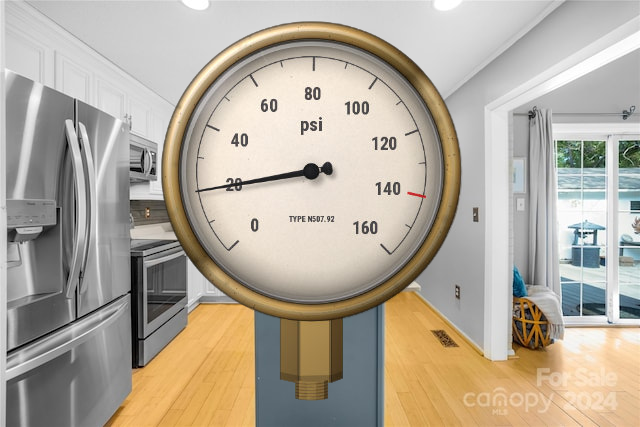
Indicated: value=20 unit=psi
